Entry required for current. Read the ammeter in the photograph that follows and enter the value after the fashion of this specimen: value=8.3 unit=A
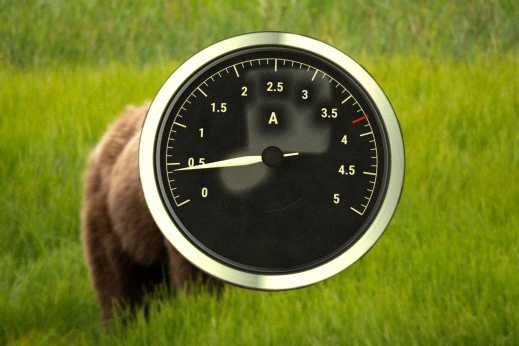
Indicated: value=0.4 unit=A
